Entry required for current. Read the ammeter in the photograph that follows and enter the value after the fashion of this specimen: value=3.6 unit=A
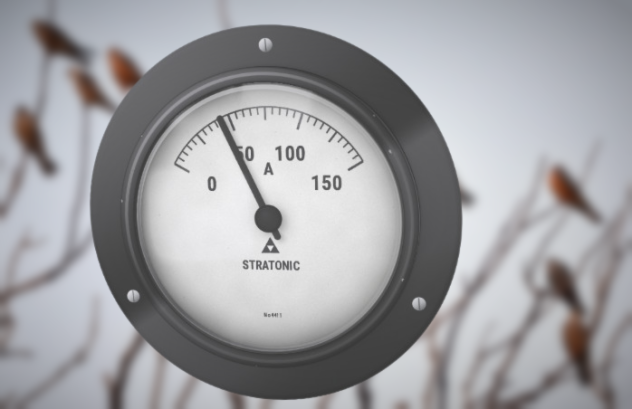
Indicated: value=45 unit=A
